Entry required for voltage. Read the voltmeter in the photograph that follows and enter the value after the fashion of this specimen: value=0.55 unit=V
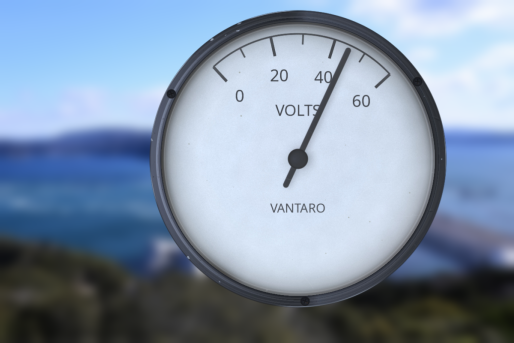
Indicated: value=45 unit=V
